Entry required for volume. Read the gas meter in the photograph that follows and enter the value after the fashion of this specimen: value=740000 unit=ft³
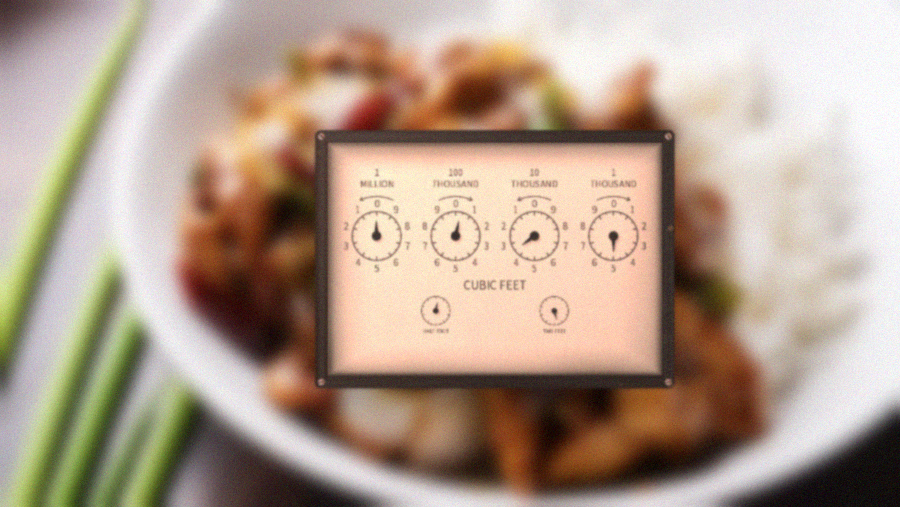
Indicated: value=3500 unit=ft³
